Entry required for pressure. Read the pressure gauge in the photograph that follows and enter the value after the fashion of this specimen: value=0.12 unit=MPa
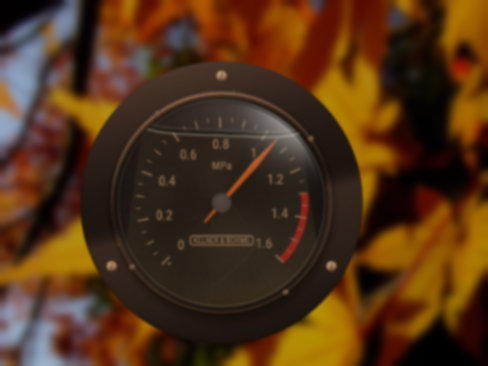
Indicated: value=1.05 unit=MPa
